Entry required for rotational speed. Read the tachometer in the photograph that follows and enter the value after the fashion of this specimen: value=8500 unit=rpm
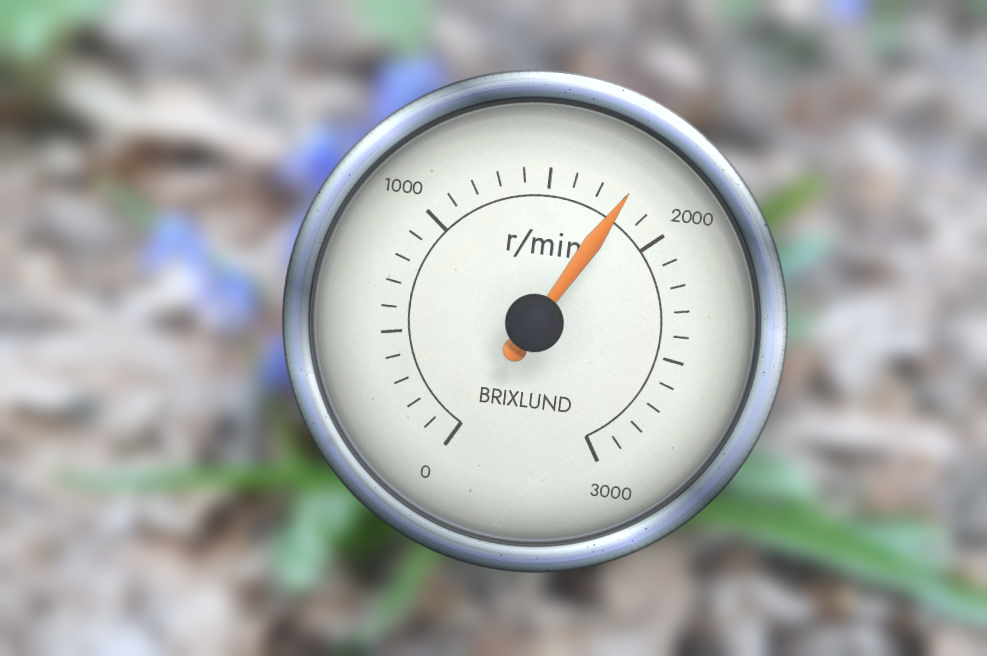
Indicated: value=1800 unit=rpm
